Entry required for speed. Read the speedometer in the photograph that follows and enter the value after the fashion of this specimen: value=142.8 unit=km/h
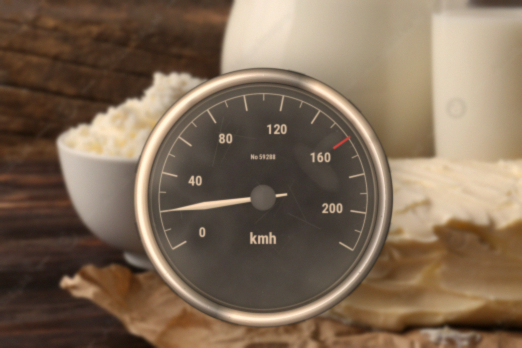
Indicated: value=20 unit=km/h
